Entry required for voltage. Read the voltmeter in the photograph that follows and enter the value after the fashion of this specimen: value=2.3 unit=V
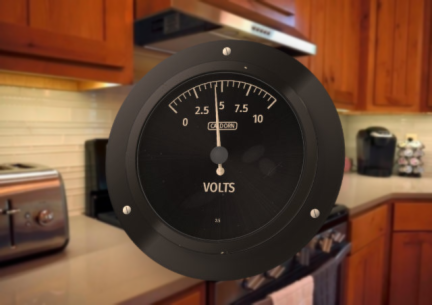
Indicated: value=4.5 unit=V
